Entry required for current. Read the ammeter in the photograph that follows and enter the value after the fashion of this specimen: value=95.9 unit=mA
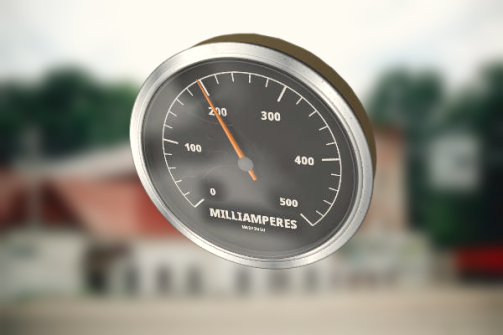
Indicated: value=200 unit=mA
